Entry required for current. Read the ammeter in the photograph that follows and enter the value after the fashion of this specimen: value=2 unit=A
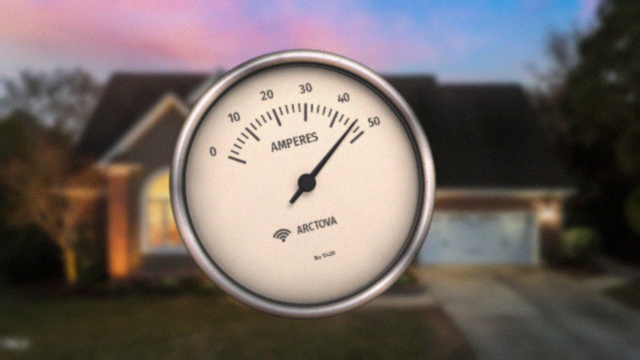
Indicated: value=46 unit=A
